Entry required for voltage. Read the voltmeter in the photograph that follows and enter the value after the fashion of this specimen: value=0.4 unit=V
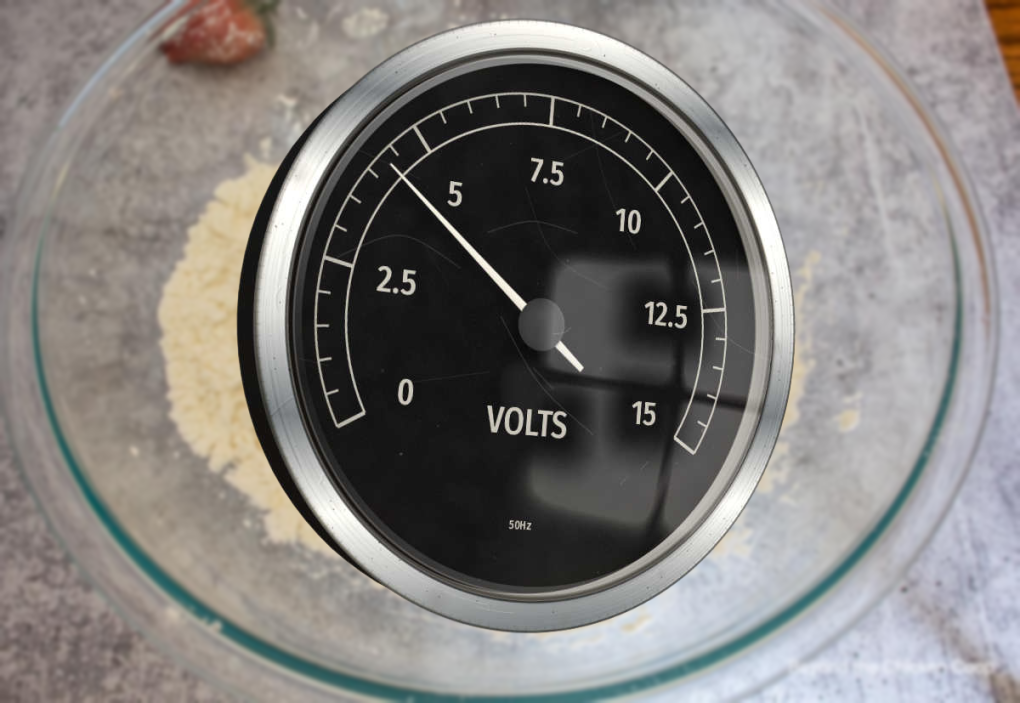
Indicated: value=4.25 unit=V
